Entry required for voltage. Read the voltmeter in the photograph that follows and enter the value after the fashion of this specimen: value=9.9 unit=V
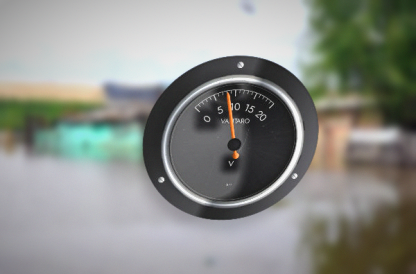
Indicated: value=8 unit=V
